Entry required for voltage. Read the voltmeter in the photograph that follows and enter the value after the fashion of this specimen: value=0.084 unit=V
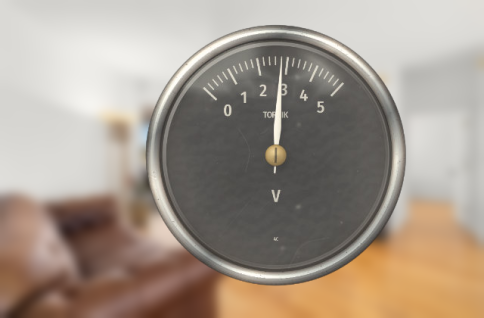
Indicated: value=2.8 unit=V
